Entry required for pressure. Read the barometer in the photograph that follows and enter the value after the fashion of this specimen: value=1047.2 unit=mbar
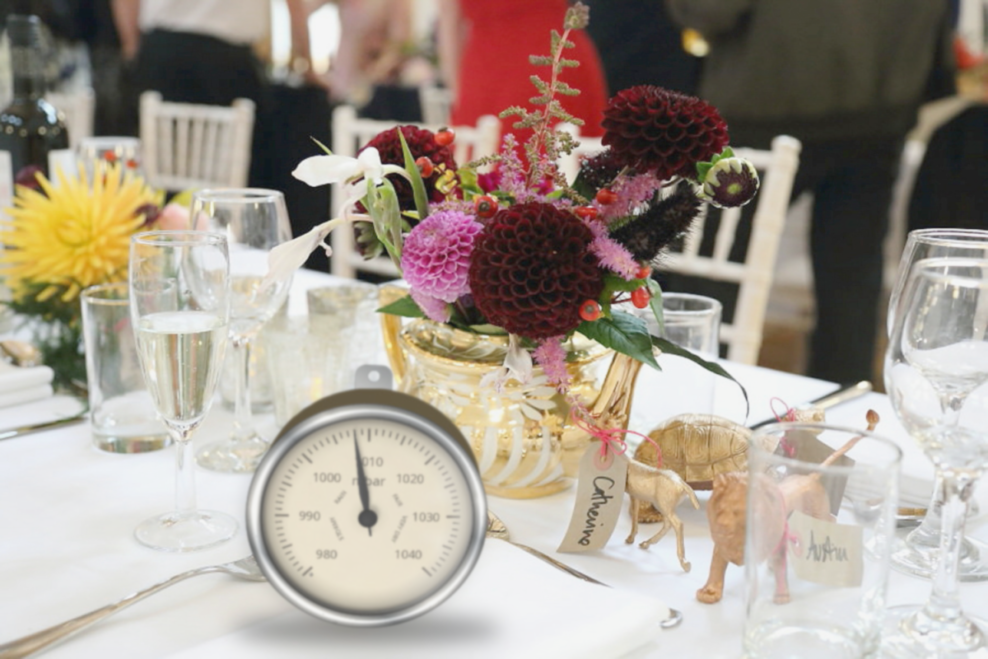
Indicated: value=1008 unit=mbar
